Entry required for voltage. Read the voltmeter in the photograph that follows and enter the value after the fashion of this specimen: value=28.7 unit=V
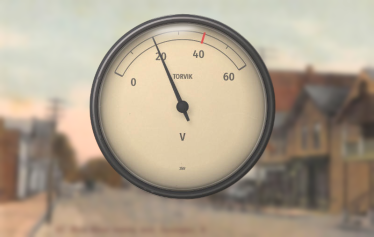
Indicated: value=20 unit=V
